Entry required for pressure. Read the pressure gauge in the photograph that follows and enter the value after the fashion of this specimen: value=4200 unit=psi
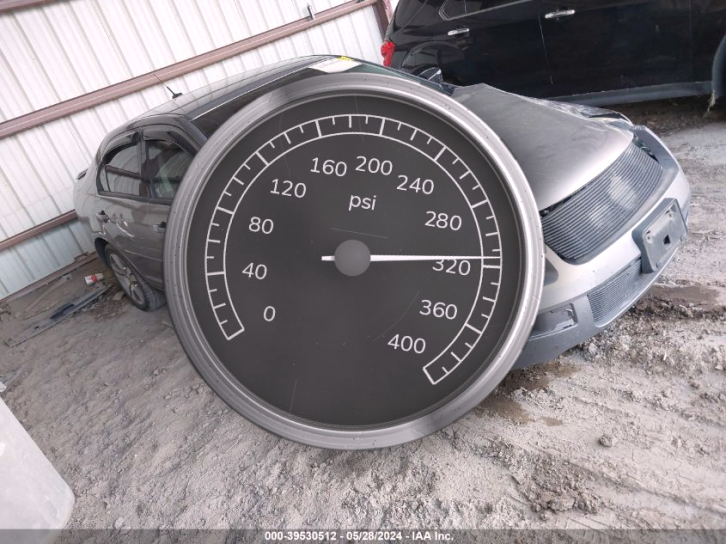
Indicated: value=315 unit=psi
